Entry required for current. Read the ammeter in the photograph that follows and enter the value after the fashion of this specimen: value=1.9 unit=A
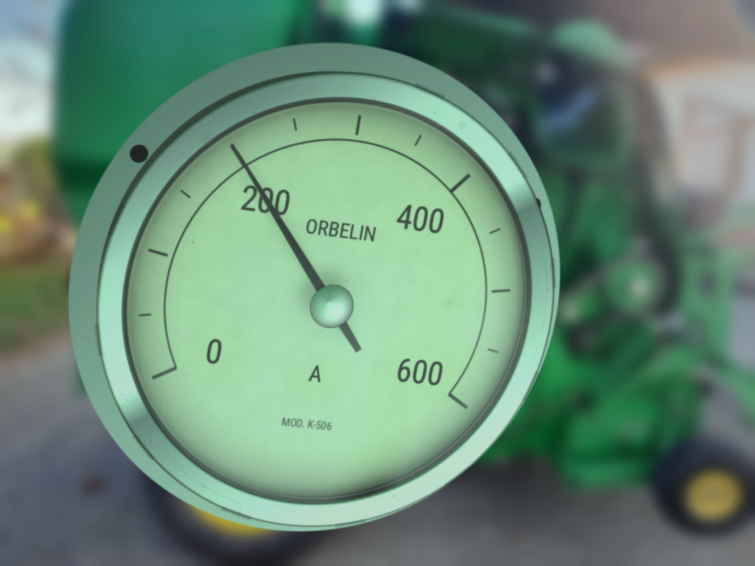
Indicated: value=200 unit=A
